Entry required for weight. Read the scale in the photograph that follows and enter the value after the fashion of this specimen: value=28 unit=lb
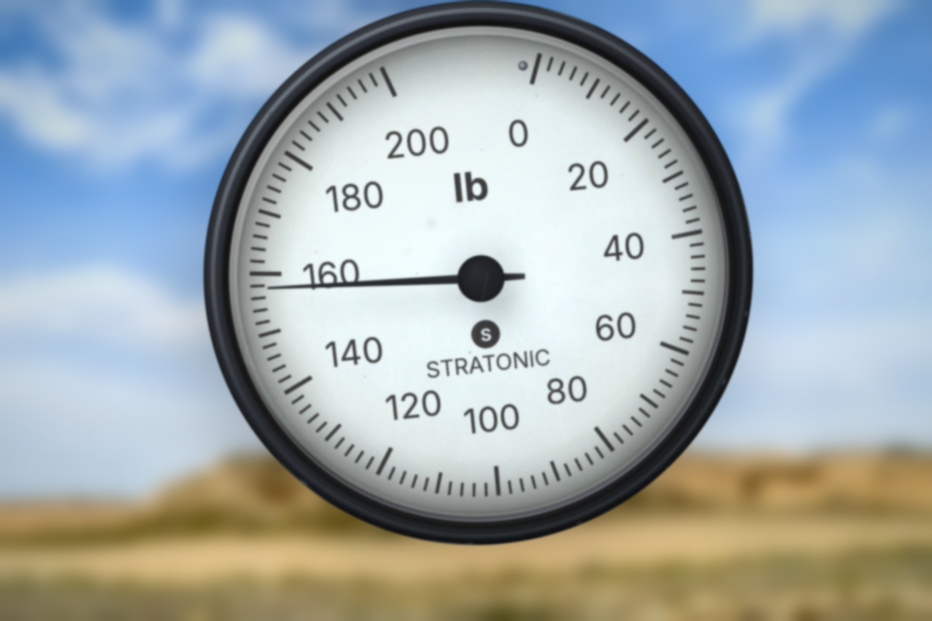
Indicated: value=158 unit=lb
